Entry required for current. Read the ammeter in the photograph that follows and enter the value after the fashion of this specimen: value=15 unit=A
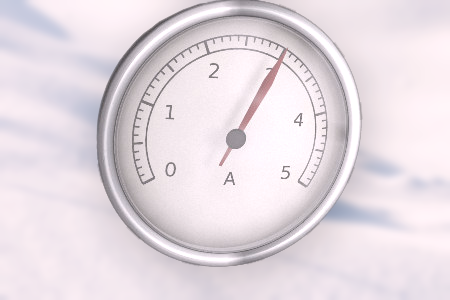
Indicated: value=3 unit=A
